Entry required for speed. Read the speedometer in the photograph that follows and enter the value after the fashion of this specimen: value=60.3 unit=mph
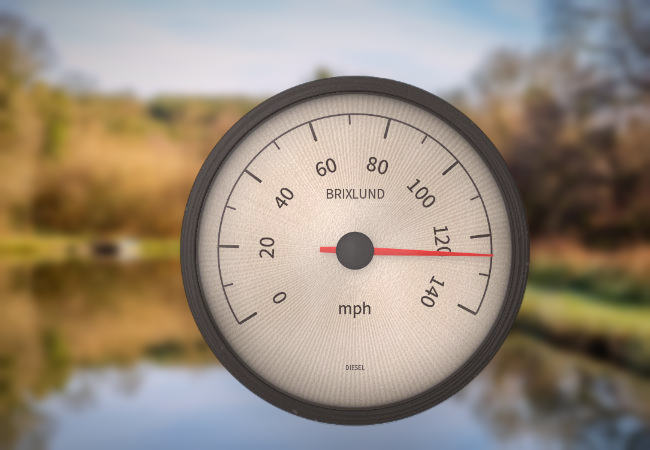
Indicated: value=125 unit=mph
